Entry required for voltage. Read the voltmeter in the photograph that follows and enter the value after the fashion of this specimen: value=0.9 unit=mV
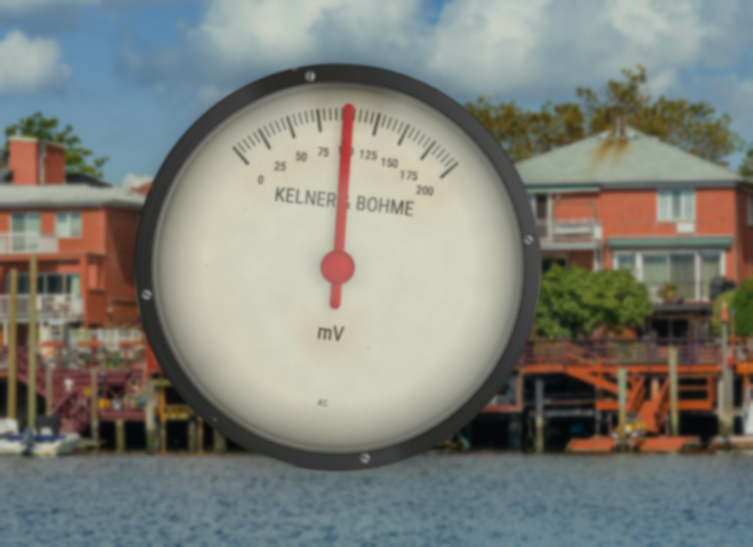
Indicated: value=100 unit=mV
